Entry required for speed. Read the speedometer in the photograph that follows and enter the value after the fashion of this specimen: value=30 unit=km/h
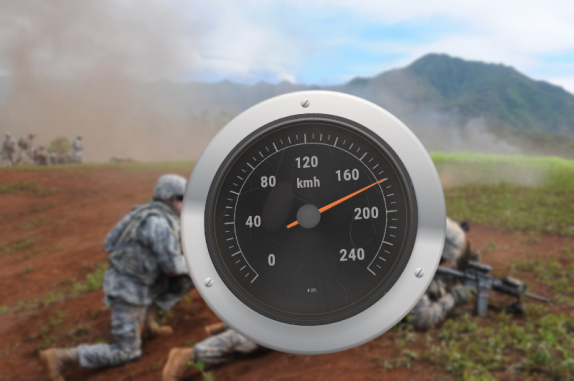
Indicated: value=180 unit=km/h
